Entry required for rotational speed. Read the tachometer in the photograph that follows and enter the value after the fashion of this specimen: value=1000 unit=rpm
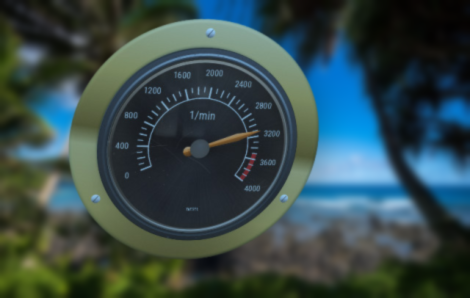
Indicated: value=3100 unit=rpm
